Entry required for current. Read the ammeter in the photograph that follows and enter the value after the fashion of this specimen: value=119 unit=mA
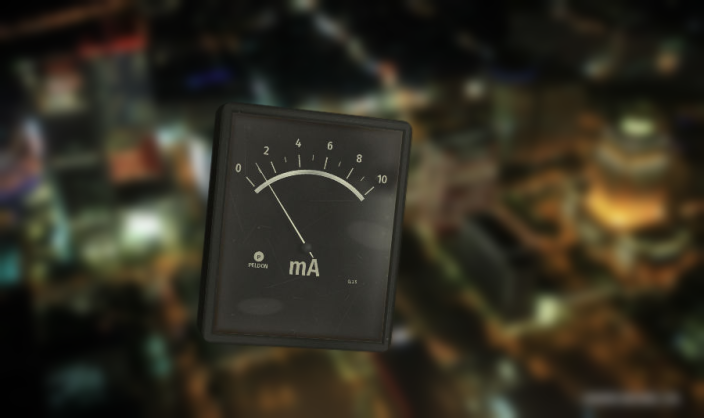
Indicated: value=1 unit=mA
